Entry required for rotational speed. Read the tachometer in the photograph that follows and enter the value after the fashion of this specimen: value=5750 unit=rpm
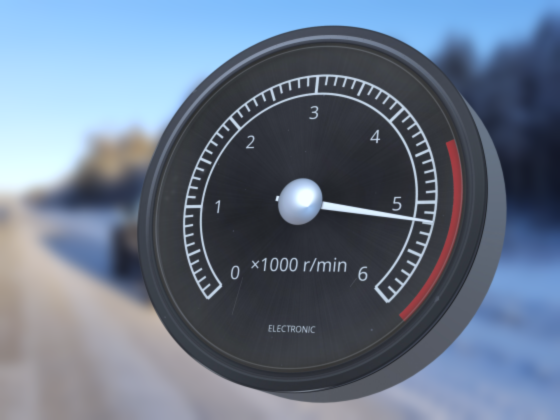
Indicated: value=5200 unit=rpm
